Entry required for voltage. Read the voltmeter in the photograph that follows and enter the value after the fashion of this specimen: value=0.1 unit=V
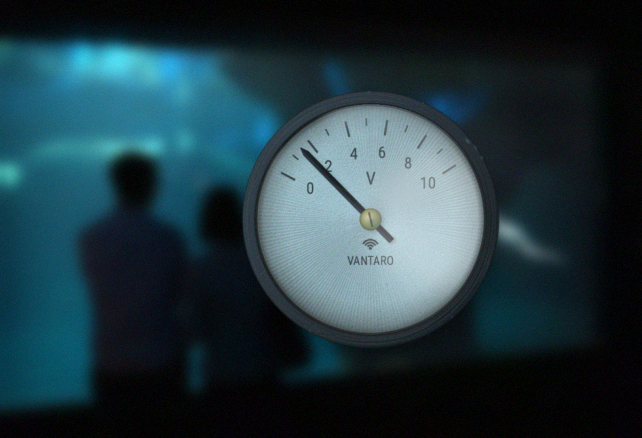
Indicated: value=1.5 unit=V
